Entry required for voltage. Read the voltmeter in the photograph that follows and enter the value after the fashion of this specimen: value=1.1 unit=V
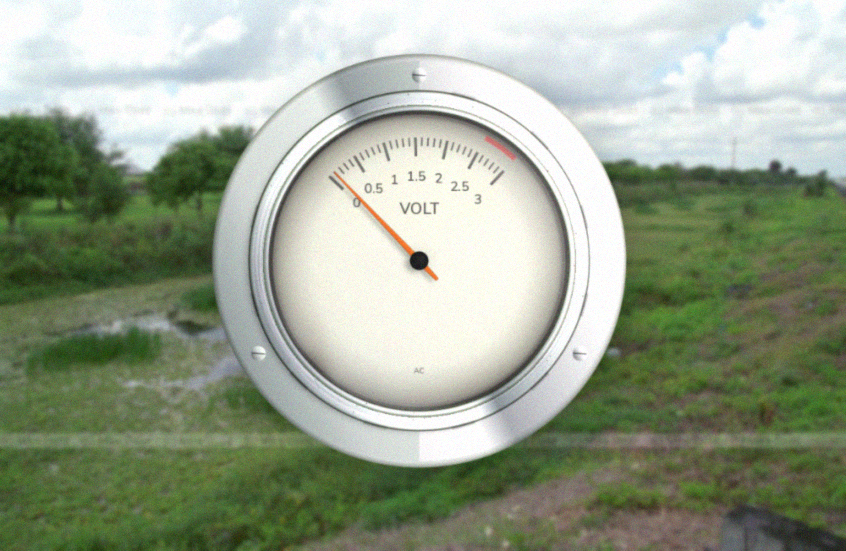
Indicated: value=0.1 unit=V
